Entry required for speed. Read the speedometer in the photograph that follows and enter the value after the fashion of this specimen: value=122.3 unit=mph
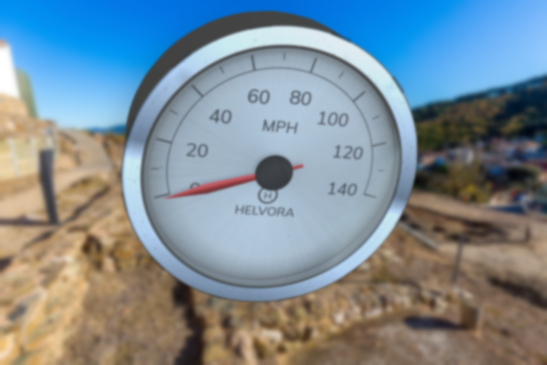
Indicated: value=0 unit=mph
